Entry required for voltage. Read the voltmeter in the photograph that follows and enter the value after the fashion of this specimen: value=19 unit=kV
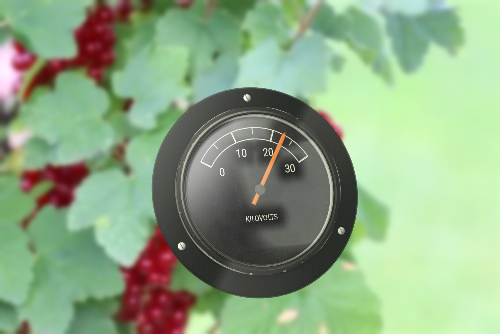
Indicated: value=22.5 unit=kV
